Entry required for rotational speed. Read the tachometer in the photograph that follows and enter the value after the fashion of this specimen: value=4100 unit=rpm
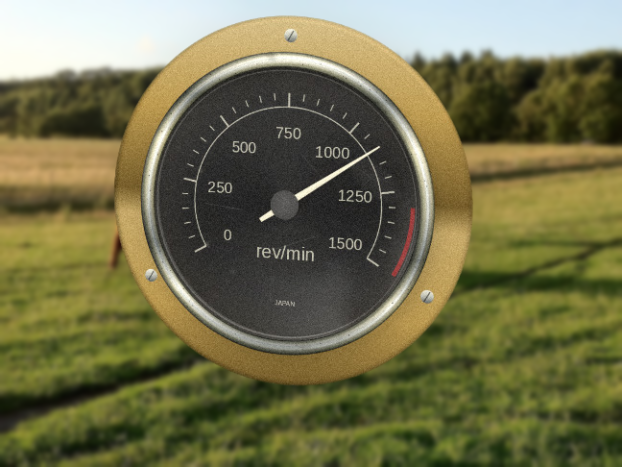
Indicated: value=1100 unit=rpm
